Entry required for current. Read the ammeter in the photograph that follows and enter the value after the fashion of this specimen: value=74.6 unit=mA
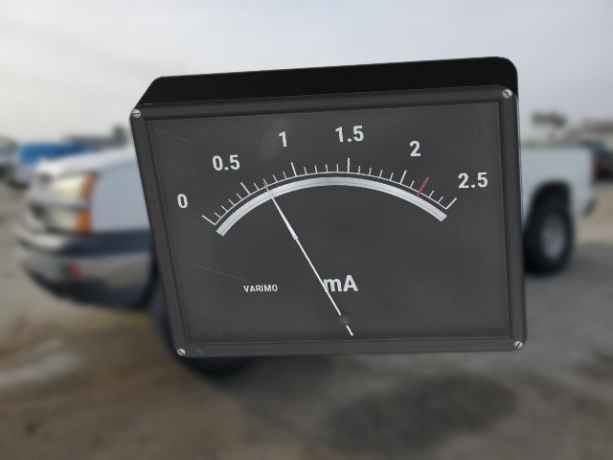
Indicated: value=0.7 unit=mA
